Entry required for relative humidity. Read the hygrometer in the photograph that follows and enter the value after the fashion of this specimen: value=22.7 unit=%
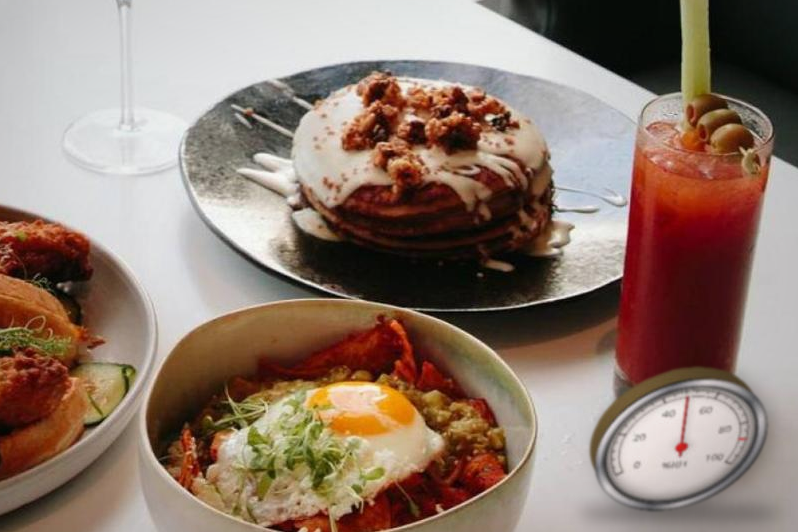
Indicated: value=48 unit=%
